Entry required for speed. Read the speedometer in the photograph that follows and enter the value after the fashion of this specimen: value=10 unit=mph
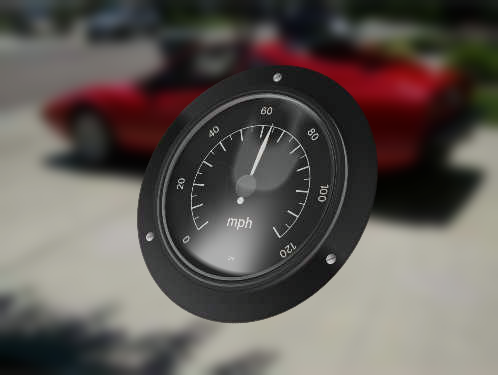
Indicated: value=65 unit=mph
